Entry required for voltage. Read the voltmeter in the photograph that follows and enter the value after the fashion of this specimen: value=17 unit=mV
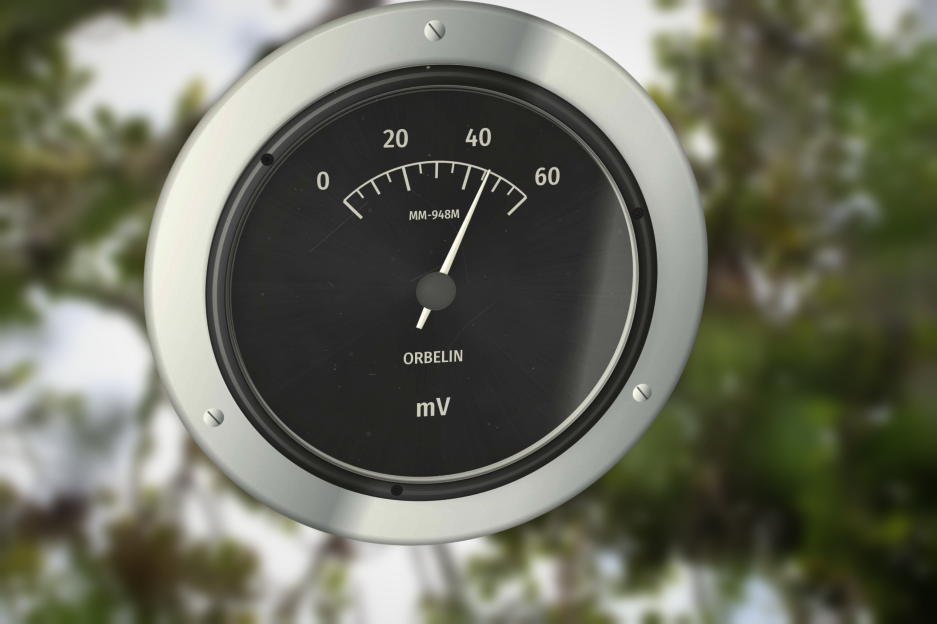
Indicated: value=45 unit=mV
